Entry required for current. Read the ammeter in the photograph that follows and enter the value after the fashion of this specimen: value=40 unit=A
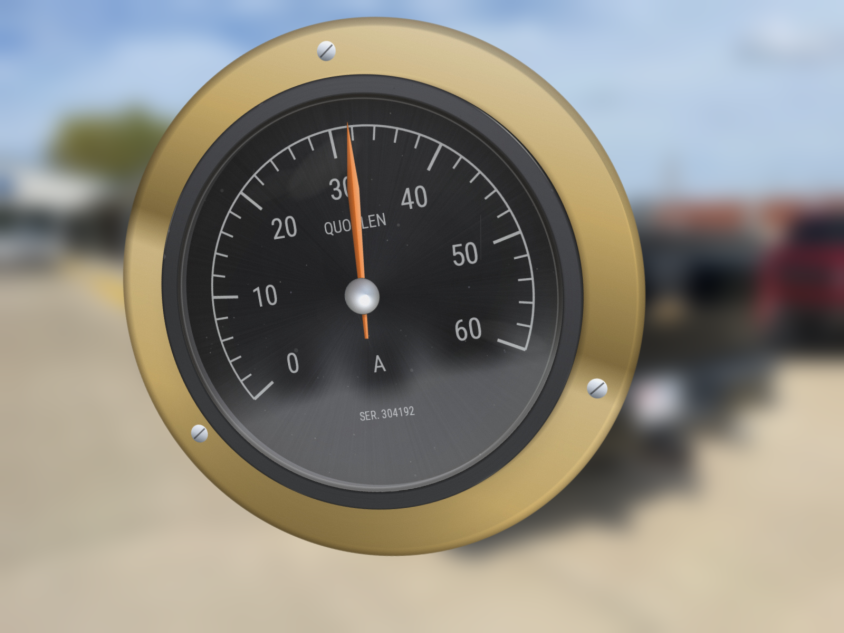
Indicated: value=32 unit=A
